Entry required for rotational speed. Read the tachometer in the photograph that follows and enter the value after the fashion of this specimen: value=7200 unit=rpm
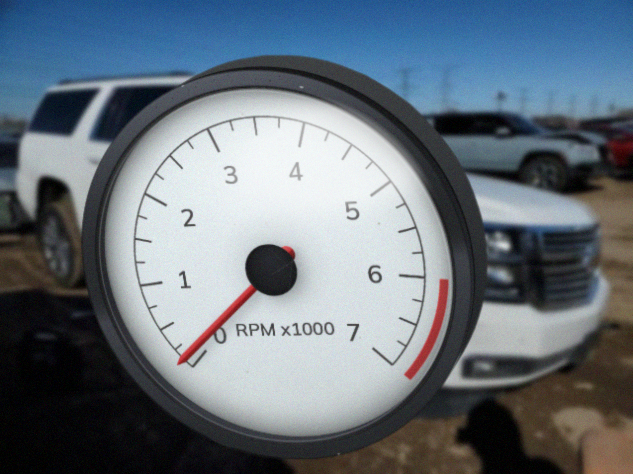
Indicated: value=125 unit=rpm
